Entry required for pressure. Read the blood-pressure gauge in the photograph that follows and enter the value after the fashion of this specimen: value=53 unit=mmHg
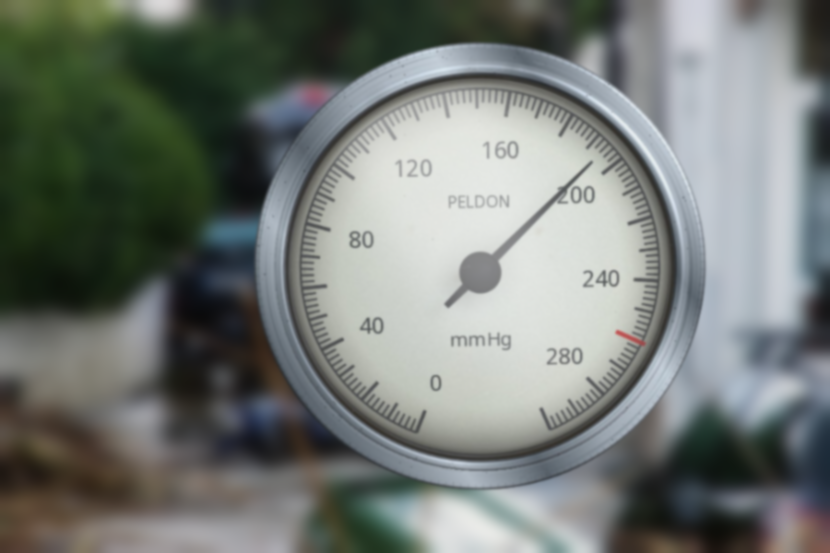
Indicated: value=194 unit=mmHg
